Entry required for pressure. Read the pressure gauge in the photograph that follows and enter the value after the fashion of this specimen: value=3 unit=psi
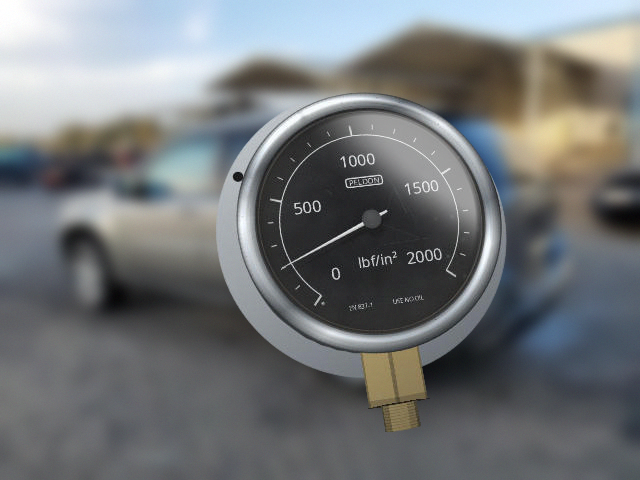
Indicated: value=200 unit=psi
